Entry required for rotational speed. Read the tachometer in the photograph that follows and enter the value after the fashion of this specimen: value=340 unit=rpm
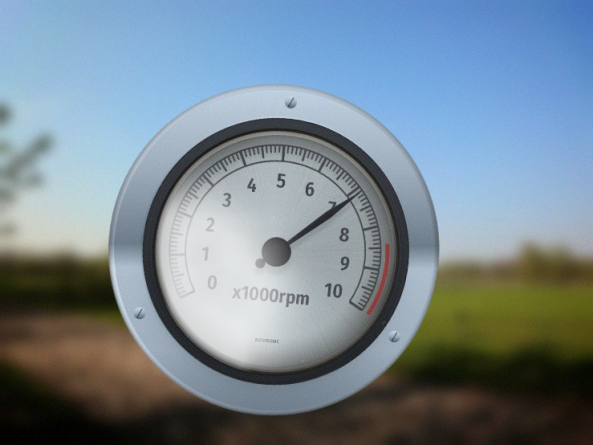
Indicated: value=7100 unit=rpm
